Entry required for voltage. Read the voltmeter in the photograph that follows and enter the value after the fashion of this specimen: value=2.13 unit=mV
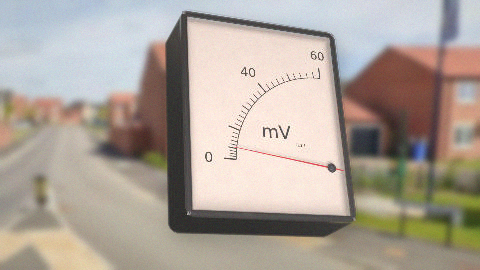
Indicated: value=10 unit=mV
